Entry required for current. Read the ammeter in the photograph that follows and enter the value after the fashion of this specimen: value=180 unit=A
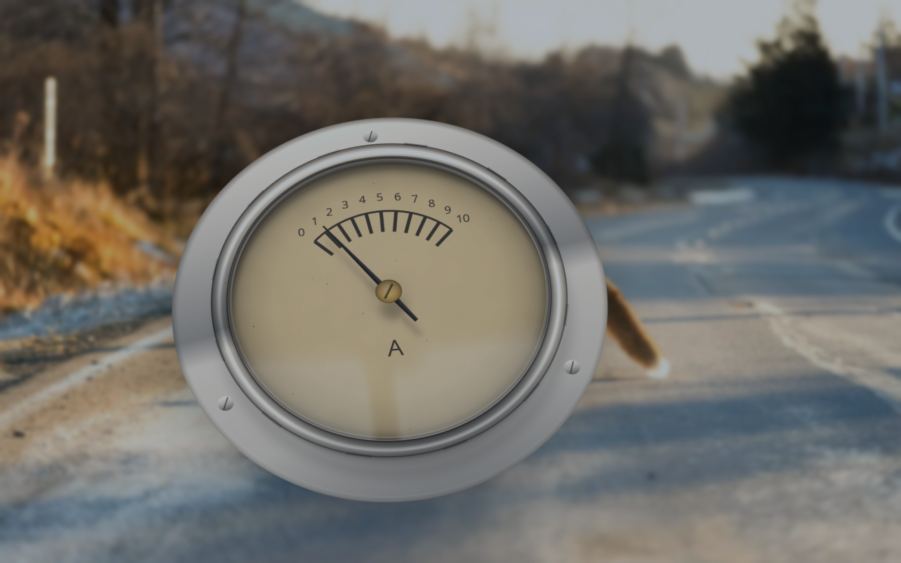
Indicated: value=1 unit=A
